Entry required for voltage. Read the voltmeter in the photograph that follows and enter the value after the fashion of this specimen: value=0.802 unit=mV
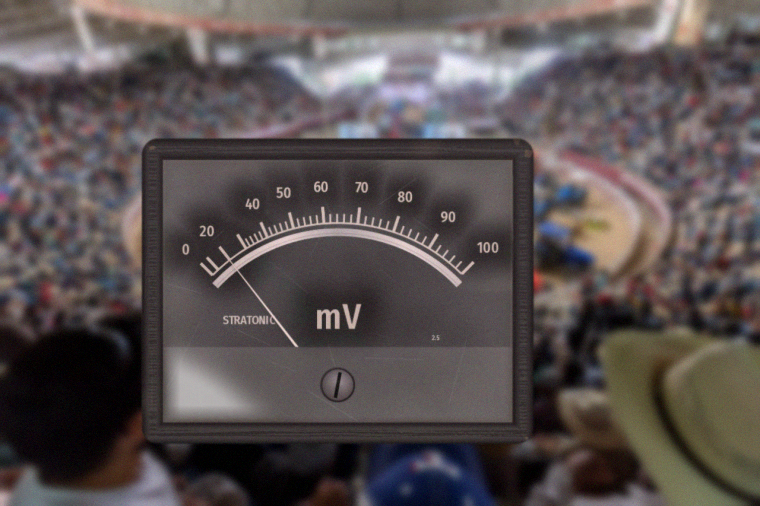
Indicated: value=20 unit=mV
